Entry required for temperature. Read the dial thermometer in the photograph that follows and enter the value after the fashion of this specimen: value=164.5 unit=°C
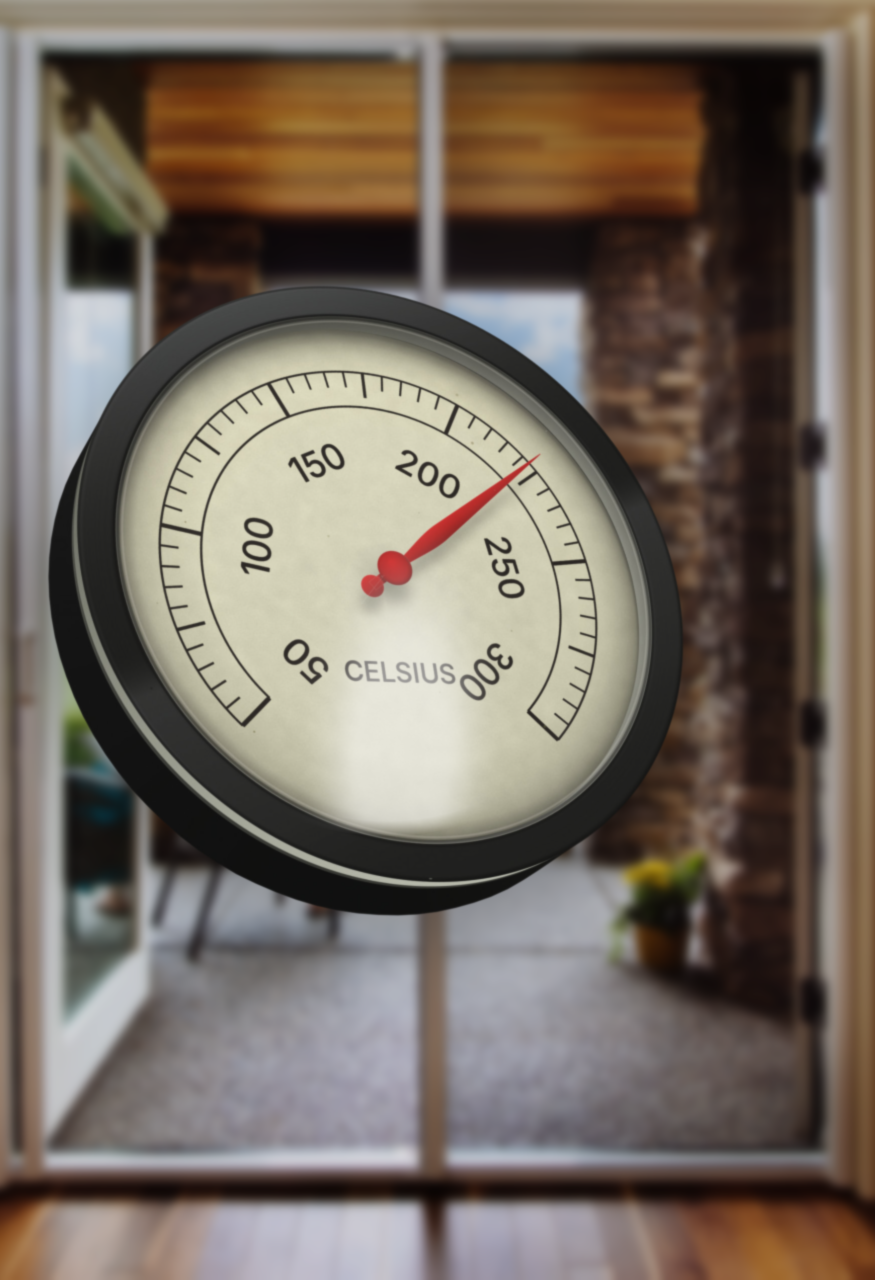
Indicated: value=222.5 unit=°C
